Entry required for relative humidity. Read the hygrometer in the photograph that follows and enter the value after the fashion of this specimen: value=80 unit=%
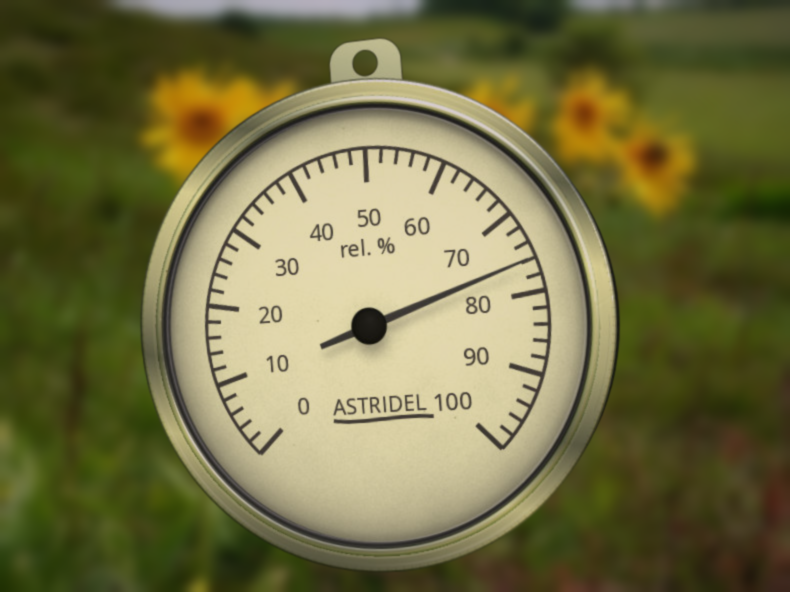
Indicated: value=76 unit=%
